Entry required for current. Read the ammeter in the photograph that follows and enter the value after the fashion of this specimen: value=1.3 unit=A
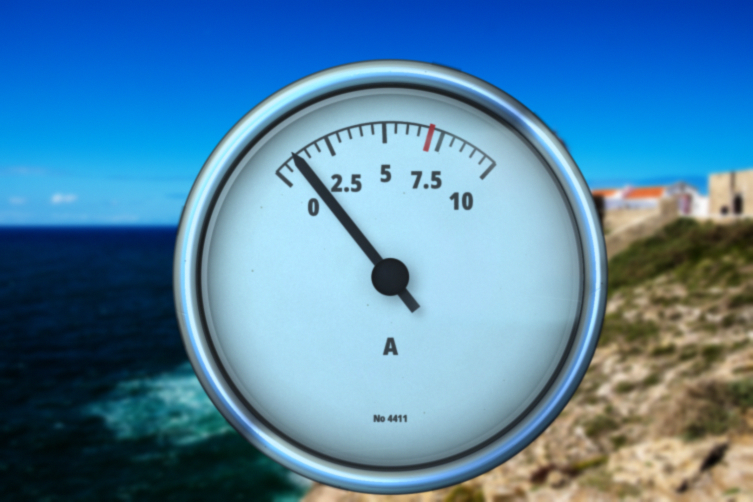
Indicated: value=1 unit=A
